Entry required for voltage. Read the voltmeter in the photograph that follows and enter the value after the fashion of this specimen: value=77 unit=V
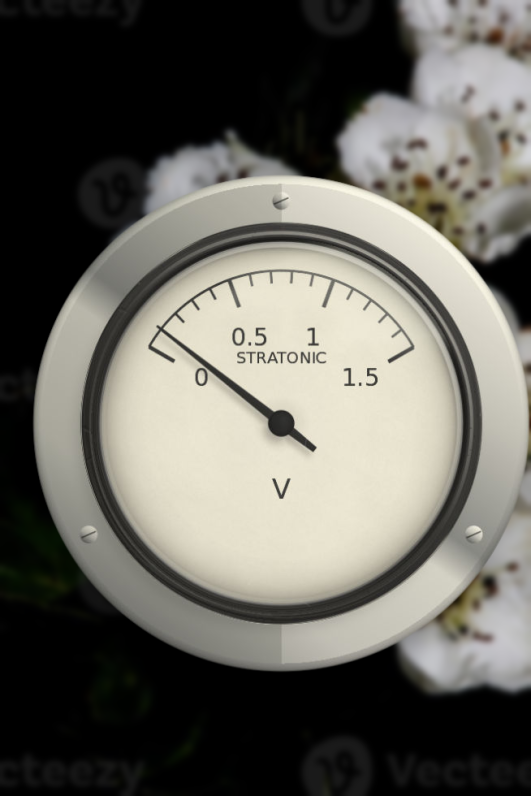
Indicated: value=0.1 unit=V
